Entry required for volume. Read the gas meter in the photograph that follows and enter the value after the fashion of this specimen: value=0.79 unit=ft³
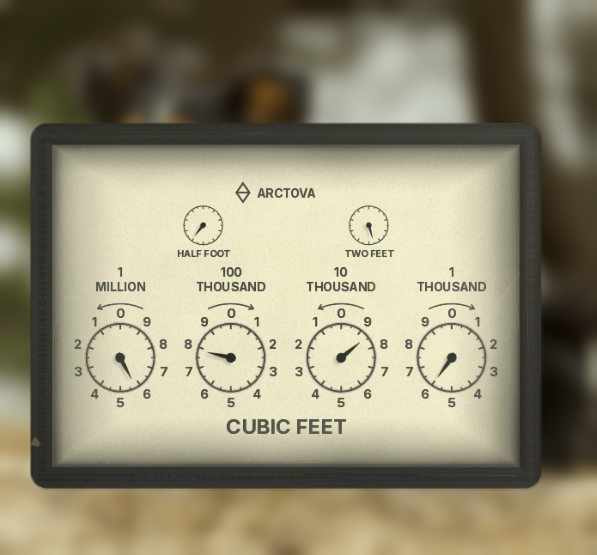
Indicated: value=578600 unit=ft³
